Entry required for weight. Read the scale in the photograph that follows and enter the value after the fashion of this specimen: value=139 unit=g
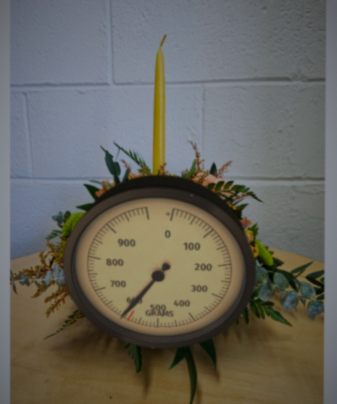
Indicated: value=600 unit=g
